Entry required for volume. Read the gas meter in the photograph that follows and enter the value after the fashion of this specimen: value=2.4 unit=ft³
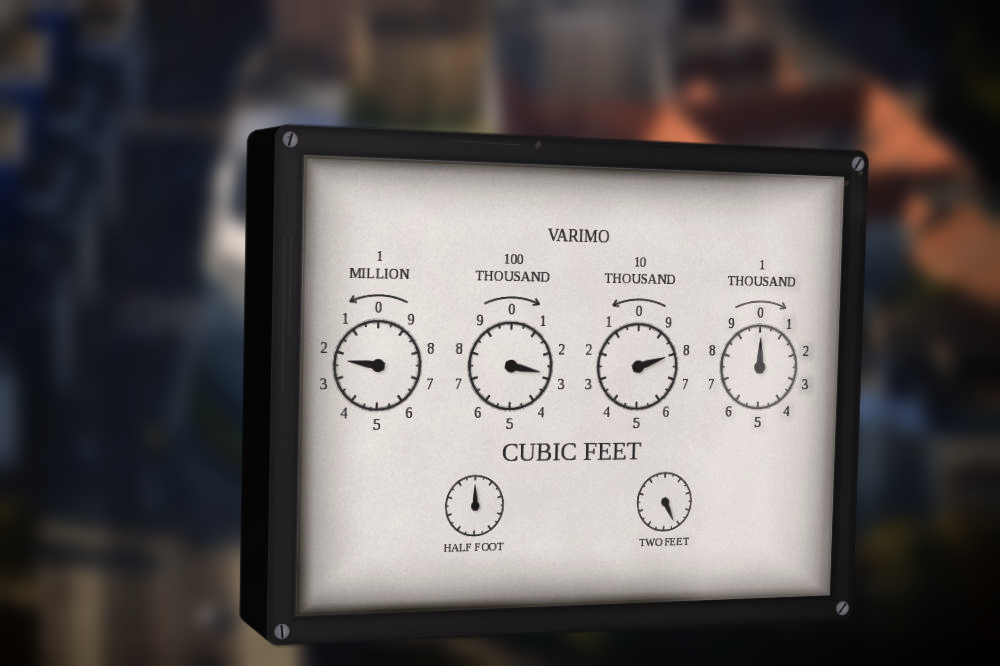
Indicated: value=228000 unit=ft³
